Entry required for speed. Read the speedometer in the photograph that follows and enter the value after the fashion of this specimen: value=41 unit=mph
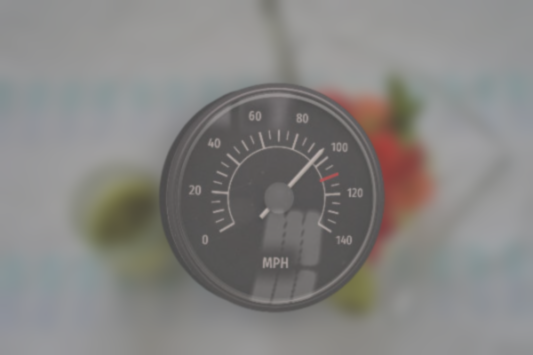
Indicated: value=95 unit=mph
